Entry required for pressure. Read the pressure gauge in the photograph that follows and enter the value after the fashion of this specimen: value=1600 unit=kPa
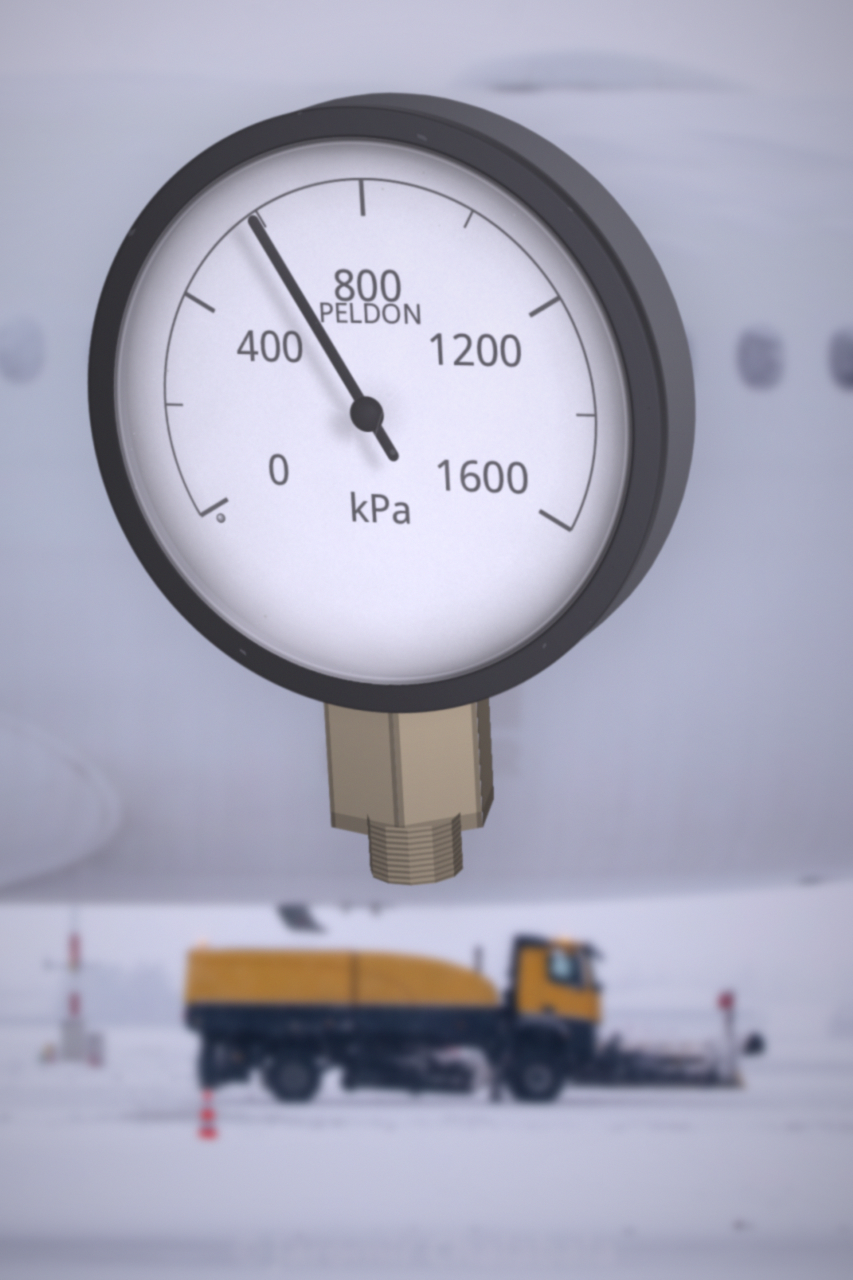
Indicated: value=600 unit=kPa
